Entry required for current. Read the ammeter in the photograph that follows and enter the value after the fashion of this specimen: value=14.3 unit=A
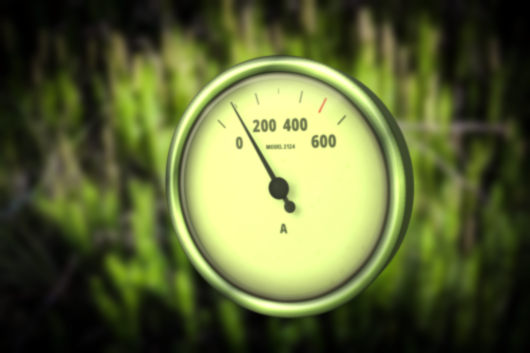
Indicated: value=100 unit=A
